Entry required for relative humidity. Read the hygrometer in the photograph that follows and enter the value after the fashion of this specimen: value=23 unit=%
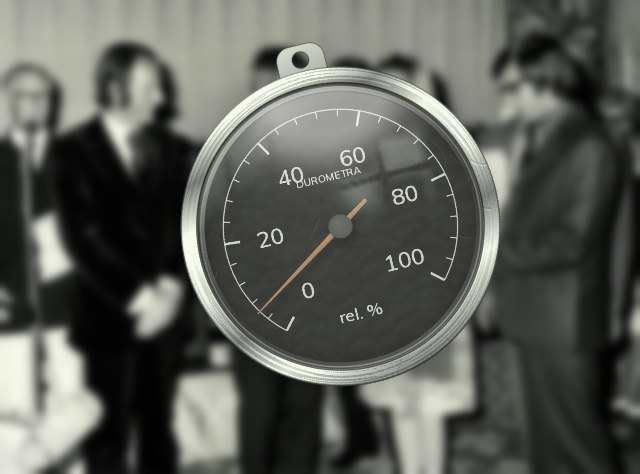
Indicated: value=6 unit=%
